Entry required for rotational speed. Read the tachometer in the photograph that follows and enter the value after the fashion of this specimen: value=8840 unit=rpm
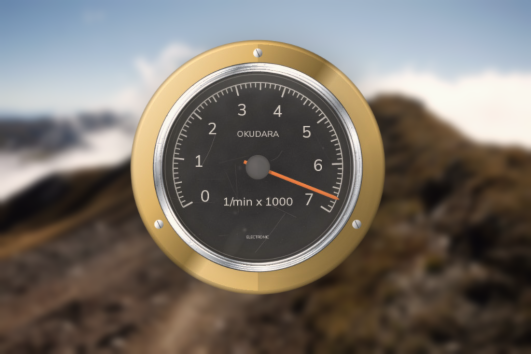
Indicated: value=6700 unit=rpm
